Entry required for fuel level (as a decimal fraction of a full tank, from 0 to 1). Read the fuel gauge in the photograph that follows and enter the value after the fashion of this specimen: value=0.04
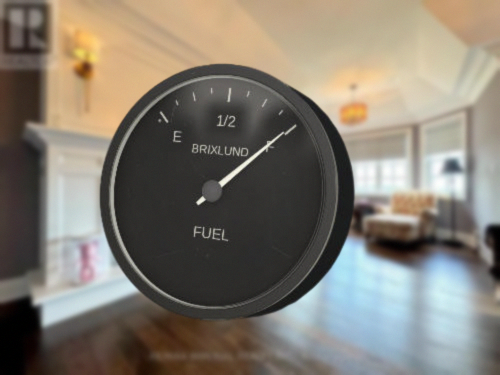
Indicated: value=1
